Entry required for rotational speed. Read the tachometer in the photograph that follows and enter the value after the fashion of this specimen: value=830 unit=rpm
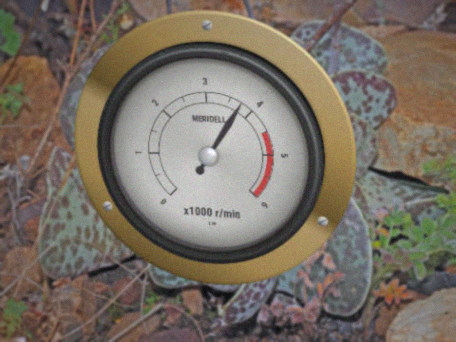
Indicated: value=3750 unit=rpm
